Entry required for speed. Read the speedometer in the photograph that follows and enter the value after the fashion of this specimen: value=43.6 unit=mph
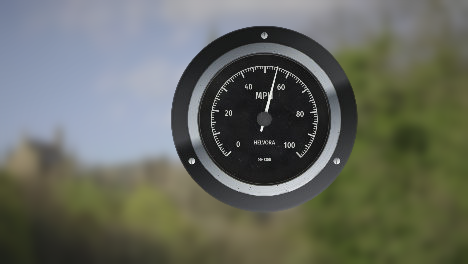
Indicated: value=55 unit=mph
